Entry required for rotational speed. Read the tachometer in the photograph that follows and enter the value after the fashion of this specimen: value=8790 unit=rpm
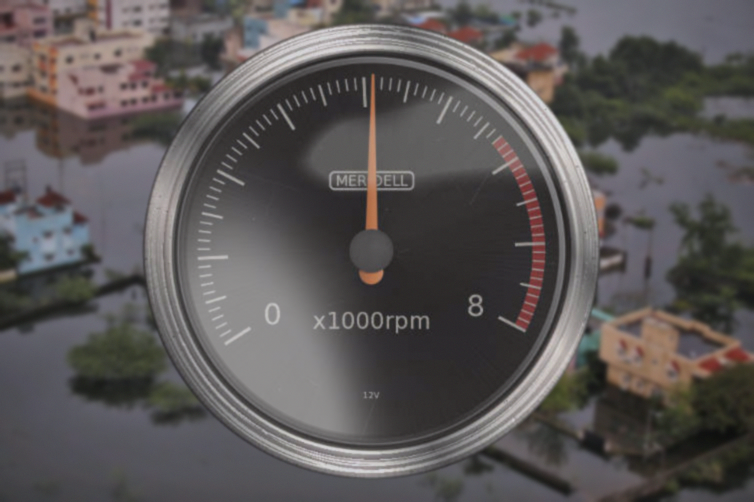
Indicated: value=4100 unit=rpm
